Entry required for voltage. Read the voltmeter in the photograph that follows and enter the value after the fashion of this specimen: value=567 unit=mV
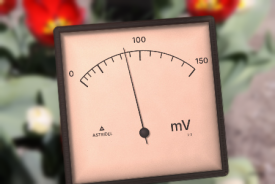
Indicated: value=85 unit=mV
